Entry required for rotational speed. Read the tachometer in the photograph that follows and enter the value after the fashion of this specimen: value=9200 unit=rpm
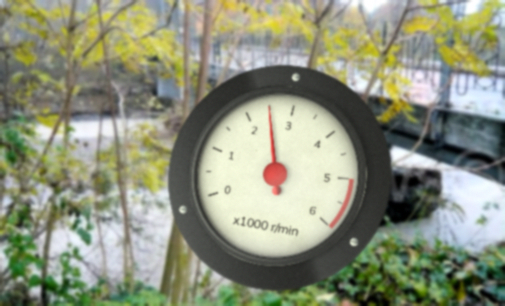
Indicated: value=2500 unit=rpm
